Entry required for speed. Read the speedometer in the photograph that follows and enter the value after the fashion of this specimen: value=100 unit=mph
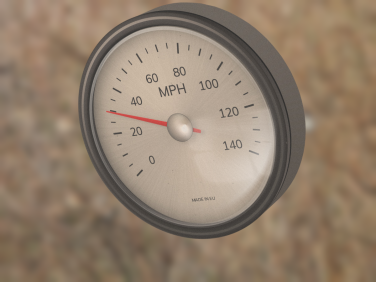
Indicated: value=30 unit=mph
